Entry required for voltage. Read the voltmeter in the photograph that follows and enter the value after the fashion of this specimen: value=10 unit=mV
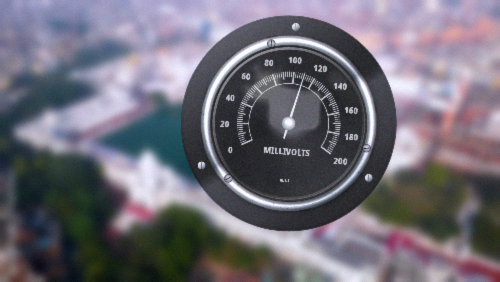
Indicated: value=110 unit=mV
